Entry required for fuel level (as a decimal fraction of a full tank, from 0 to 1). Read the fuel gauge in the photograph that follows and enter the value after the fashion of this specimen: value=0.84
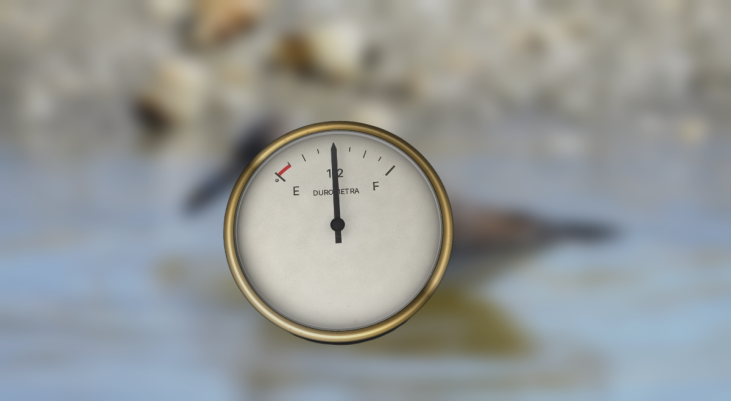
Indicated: value=0.5
